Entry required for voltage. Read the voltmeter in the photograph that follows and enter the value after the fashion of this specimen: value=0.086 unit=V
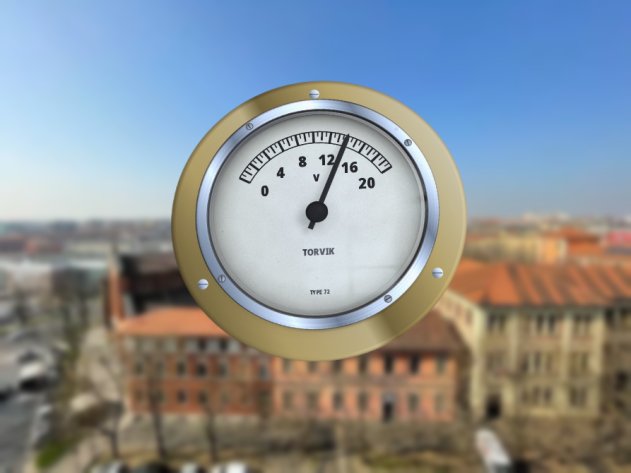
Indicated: value=14 unit=V
